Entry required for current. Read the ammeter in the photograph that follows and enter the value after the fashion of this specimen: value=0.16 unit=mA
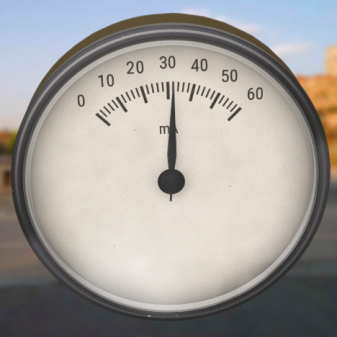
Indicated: value=32 unit=mA
